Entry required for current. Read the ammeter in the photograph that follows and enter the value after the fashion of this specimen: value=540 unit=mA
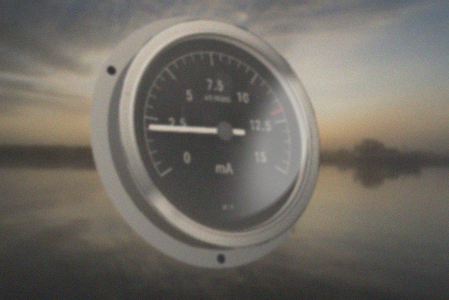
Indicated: value=2 unit=mA
